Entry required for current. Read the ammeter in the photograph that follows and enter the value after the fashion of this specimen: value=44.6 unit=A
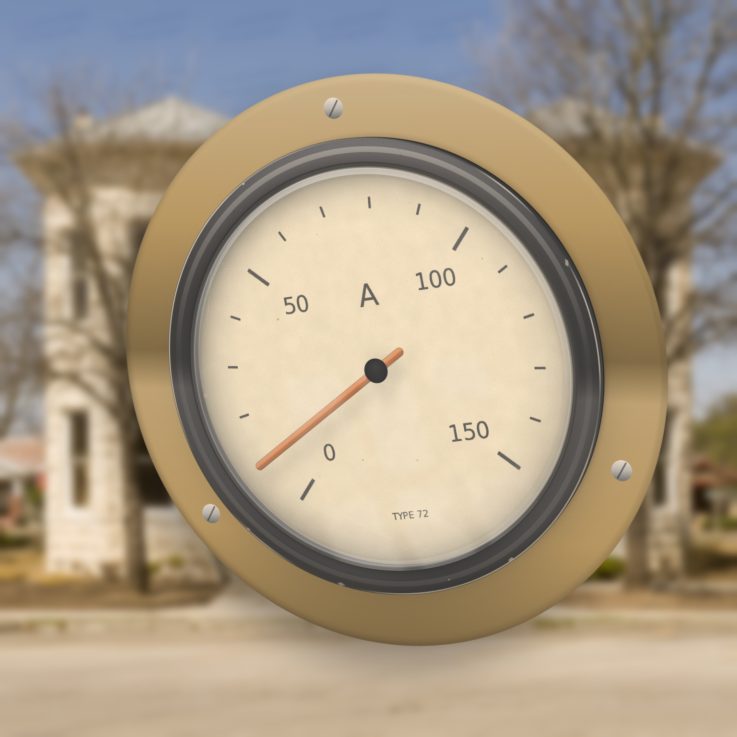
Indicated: value=10 unit=A
